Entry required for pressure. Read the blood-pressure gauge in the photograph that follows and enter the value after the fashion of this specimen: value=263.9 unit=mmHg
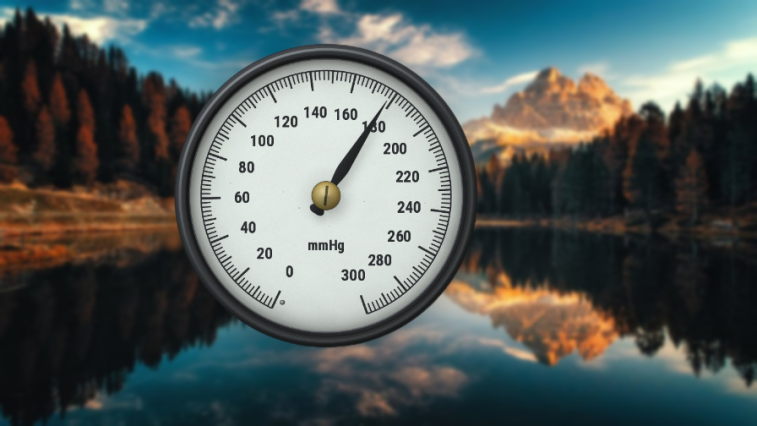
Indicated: value=178 unit=mmHg
